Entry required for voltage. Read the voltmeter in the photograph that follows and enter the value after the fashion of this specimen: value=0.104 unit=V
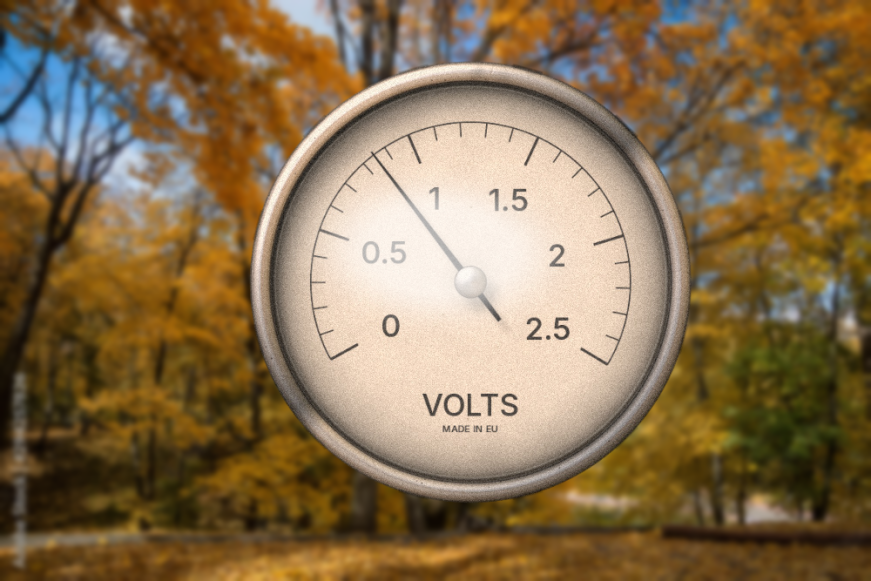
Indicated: value=0.85 unit=V
